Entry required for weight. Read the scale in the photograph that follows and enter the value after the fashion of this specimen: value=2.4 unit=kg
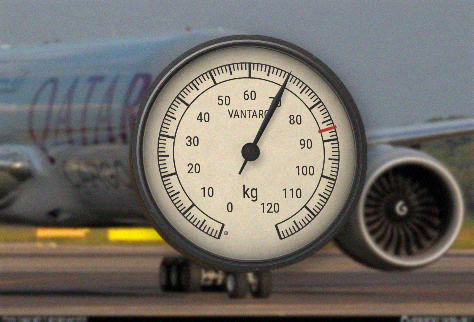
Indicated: value=70 unit=kg
